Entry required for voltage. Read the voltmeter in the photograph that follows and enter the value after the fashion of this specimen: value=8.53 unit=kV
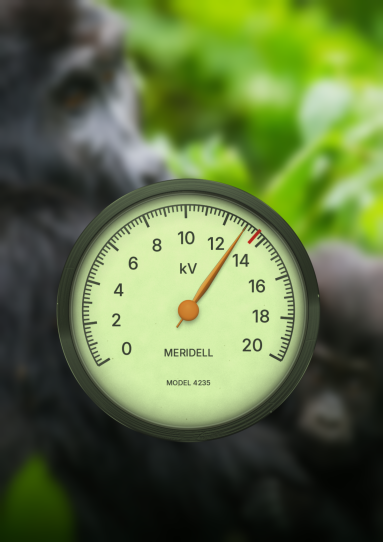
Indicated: value=13 unit=kV
